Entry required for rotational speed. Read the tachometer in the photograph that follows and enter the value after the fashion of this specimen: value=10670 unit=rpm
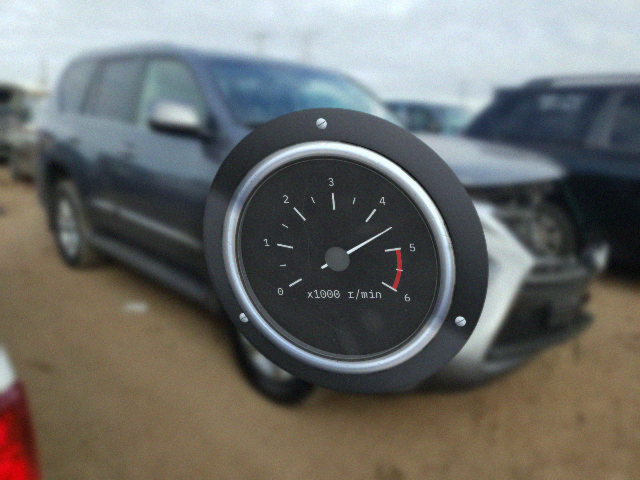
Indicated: value=4500 unit=rpm
